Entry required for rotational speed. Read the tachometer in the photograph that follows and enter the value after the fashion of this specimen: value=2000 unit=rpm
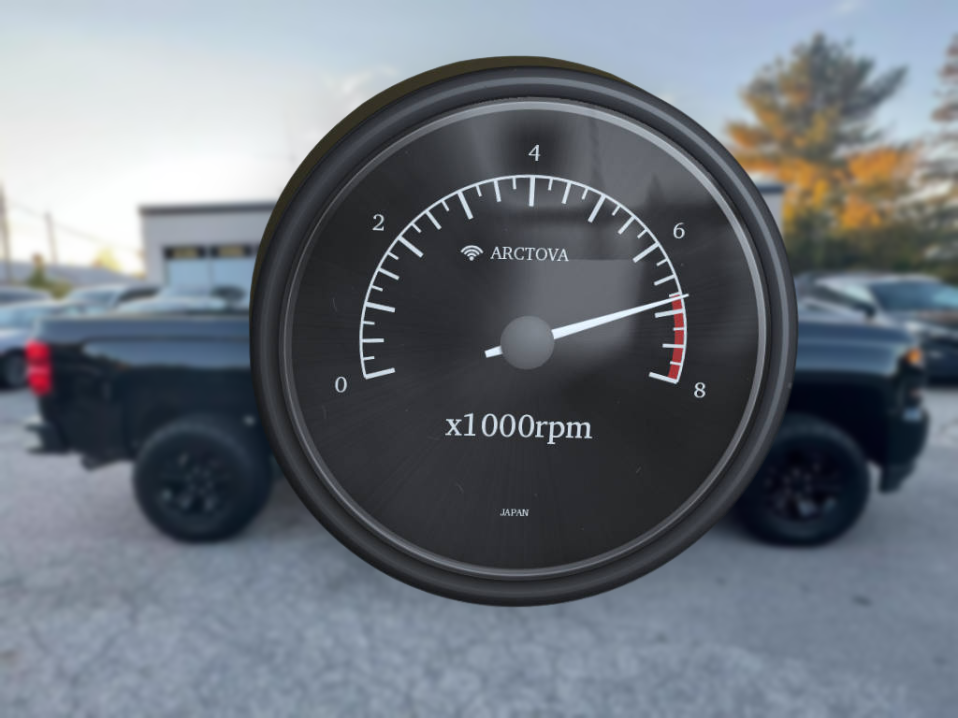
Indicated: value=6750 unit=rpm
